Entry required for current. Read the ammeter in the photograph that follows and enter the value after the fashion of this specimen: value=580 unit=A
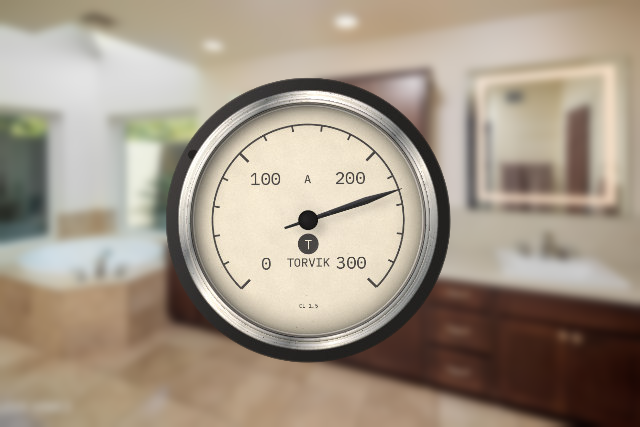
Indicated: value=230 unit=A
